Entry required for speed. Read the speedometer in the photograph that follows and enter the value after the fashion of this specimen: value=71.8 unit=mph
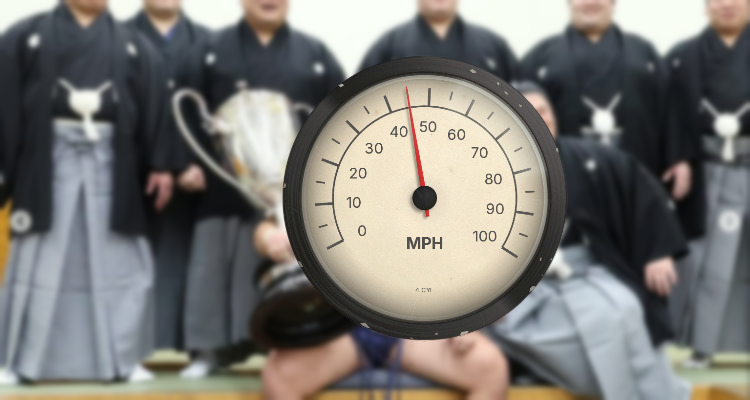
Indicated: value=45 unit=mph
